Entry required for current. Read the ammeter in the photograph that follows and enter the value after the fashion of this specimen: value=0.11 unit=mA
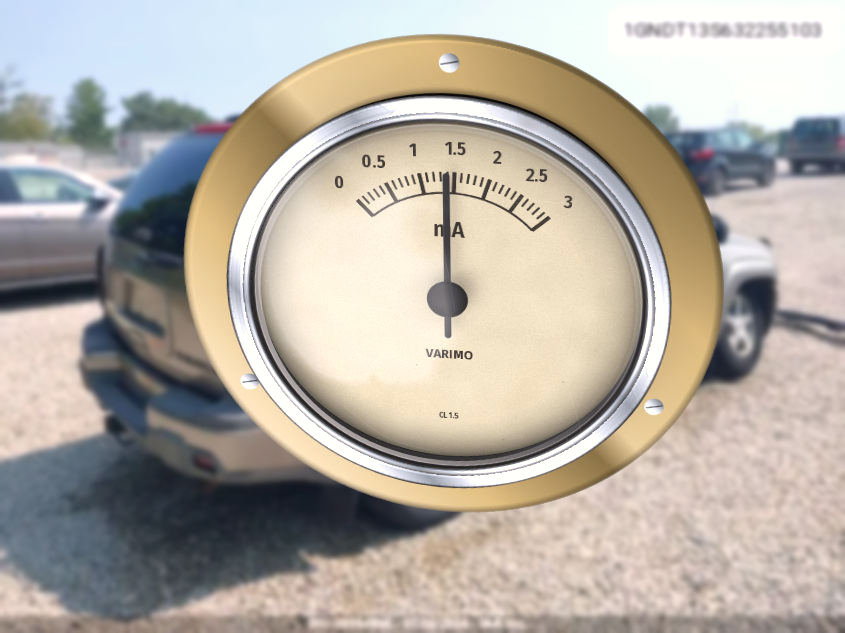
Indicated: value=1.4 unit=mA
